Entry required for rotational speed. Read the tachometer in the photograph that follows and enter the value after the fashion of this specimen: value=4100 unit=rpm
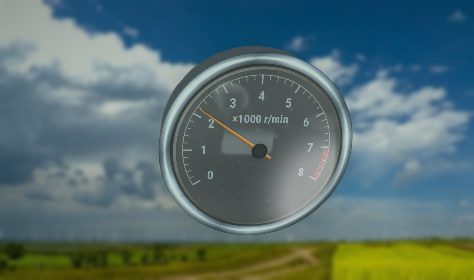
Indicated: value=2200 unit=rpm
